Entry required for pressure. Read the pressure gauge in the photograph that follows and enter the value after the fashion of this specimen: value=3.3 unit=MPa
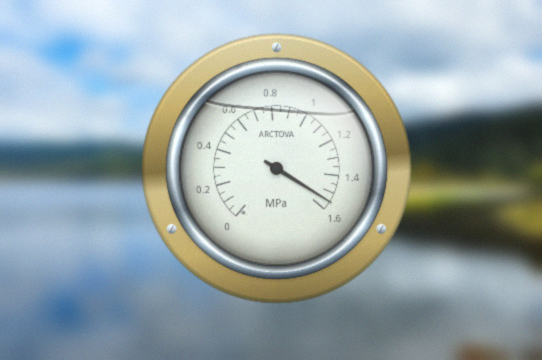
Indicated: value=1.55 unit=MPa
